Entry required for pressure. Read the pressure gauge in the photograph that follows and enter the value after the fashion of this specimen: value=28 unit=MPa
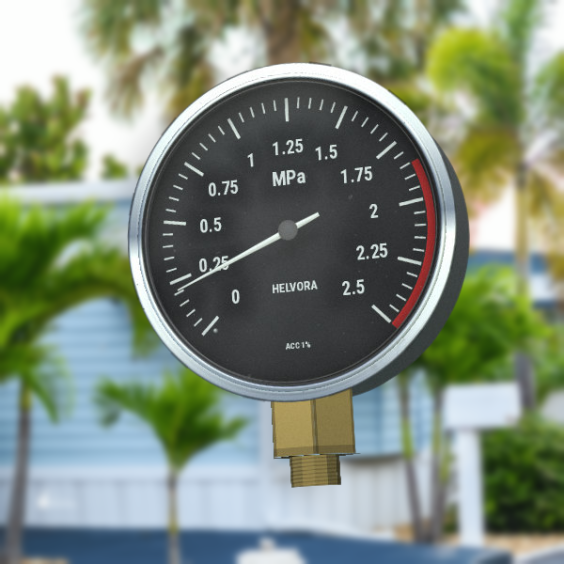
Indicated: value=0.2 unit=MPa
